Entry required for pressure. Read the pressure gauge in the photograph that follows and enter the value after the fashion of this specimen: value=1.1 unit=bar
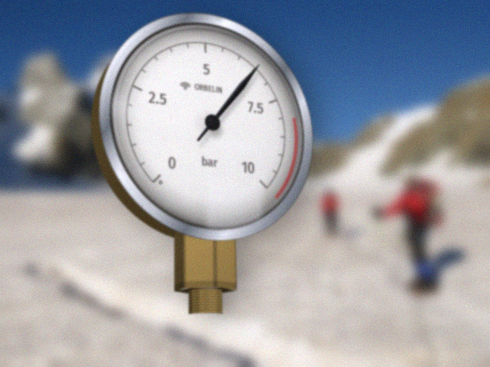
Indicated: value=6.5 unit=bar
